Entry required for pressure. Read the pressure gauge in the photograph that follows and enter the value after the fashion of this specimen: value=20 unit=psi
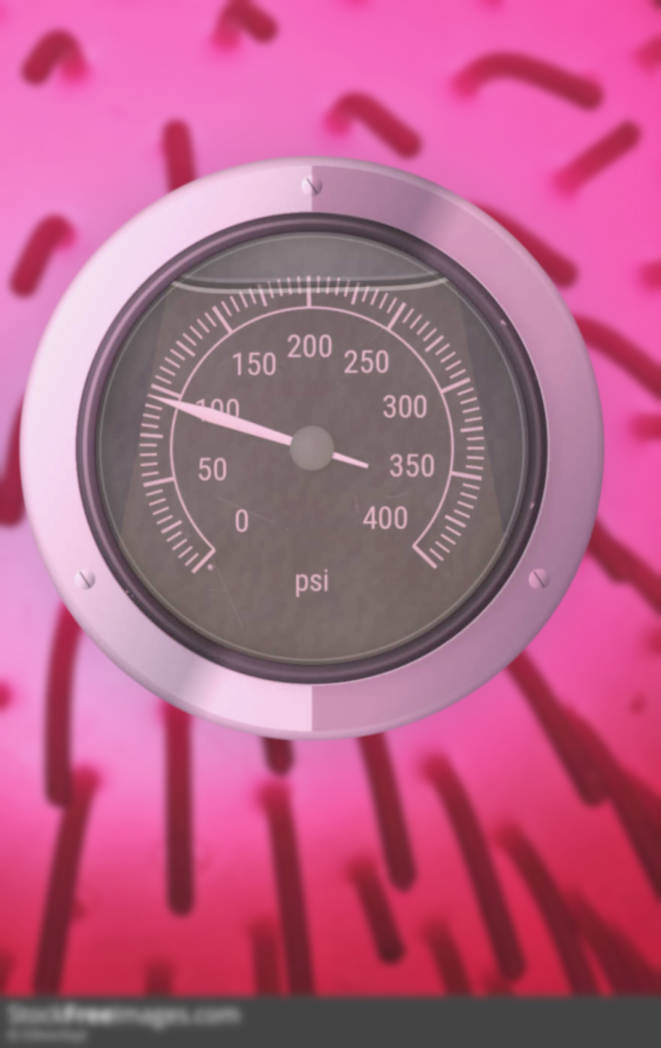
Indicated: value=95 unit=psi
